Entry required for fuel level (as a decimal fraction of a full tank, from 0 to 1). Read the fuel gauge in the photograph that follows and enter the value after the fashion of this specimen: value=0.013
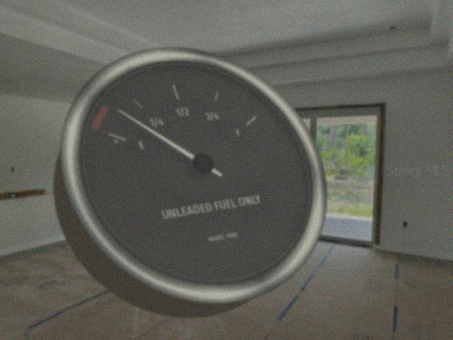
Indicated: value=0.125
